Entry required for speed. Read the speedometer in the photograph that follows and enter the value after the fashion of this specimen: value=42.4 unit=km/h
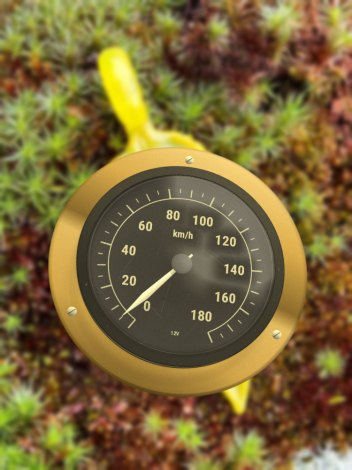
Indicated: value=5 unit=km/h
